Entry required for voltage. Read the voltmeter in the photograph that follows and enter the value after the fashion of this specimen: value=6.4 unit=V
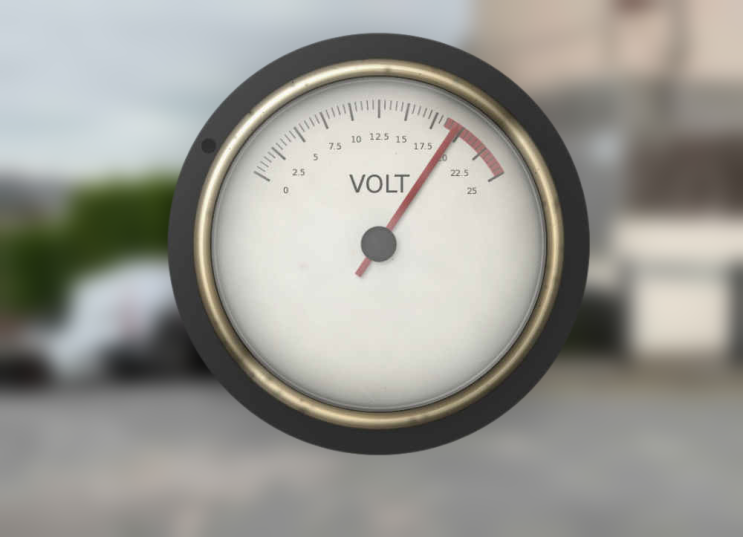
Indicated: value=19.5 unit=V
